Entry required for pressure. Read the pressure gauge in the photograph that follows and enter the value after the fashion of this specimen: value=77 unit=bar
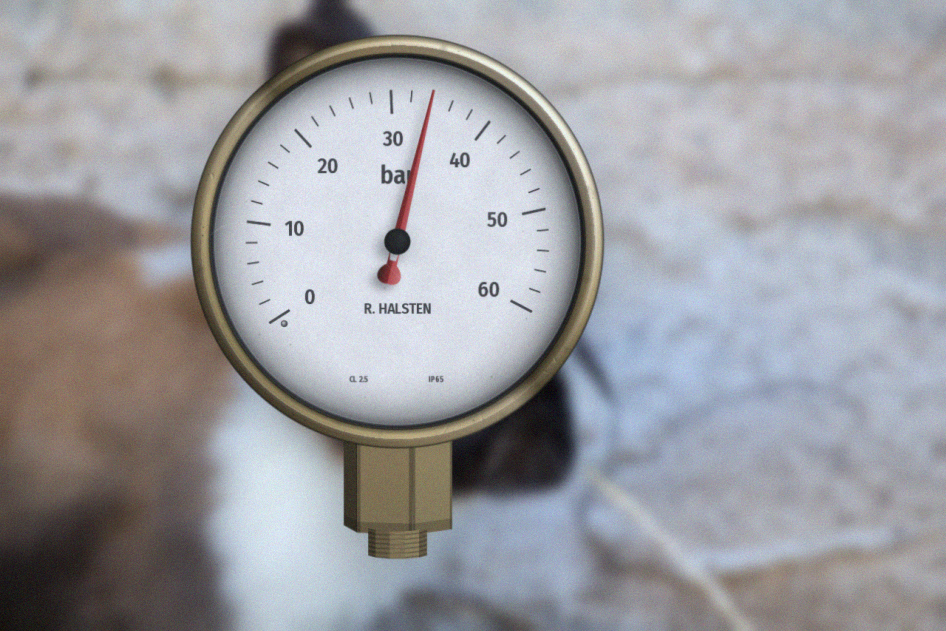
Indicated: value=34 unit=bar
